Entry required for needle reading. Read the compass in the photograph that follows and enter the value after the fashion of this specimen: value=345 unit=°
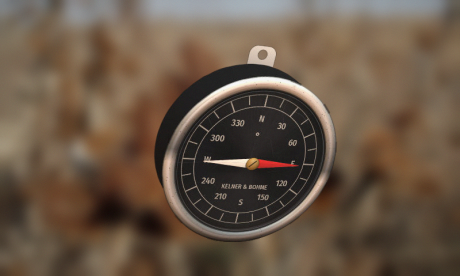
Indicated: value=90 unit=°
